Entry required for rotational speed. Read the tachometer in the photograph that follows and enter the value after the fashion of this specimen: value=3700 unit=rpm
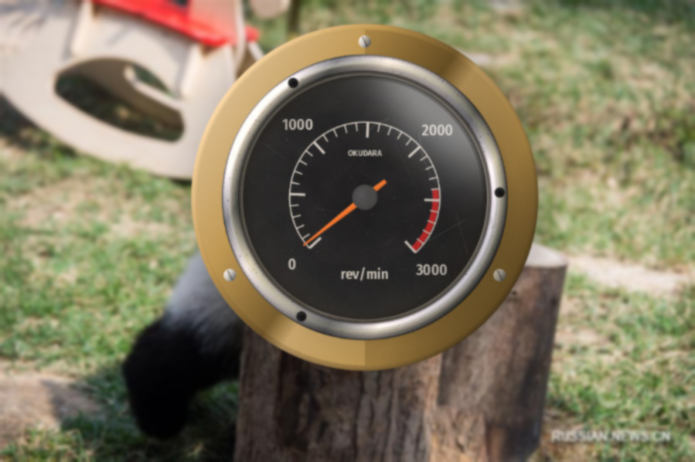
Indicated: value=50 unit=rpm
